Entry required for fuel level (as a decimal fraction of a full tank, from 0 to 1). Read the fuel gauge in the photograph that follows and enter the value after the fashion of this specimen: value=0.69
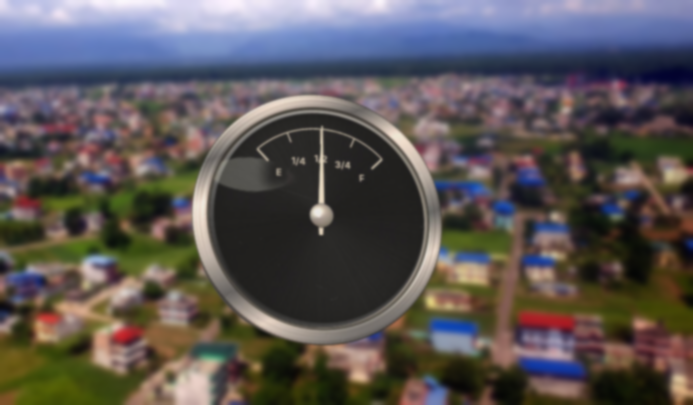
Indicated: value=0.5
